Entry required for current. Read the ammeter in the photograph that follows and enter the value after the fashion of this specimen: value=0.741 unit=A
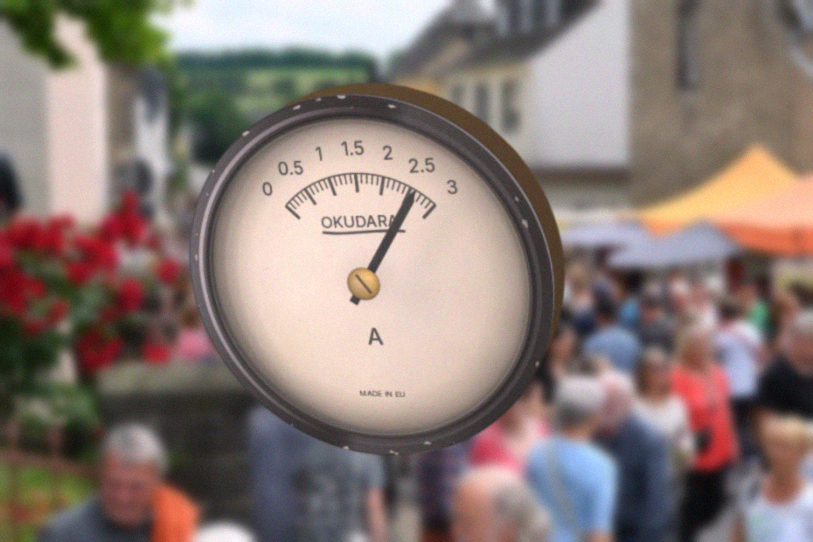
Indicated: value=2.6 unit=A
